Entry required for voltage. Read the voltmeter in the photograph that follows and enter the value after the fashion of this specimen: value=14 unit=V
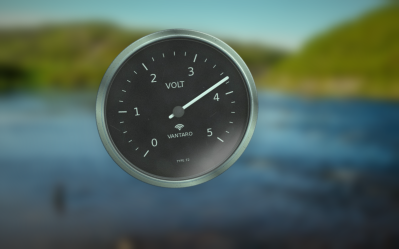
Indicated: value=3.7 unit=V
